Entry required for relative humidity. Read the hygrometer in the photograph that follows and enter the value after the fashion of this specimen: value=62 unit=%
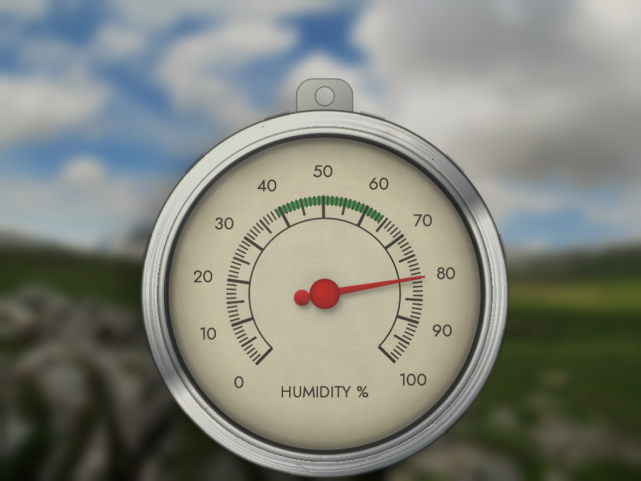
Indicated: value=80 unit=%
